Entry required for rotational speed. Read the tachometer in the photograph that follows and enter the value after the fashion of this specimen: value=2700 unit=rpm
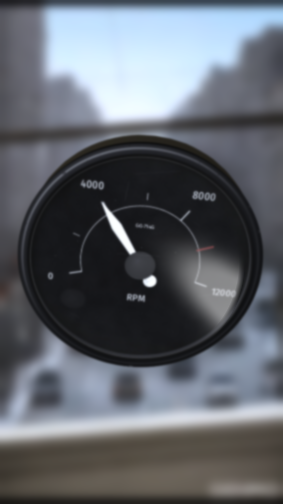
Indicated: value=4000 unit=rpm
